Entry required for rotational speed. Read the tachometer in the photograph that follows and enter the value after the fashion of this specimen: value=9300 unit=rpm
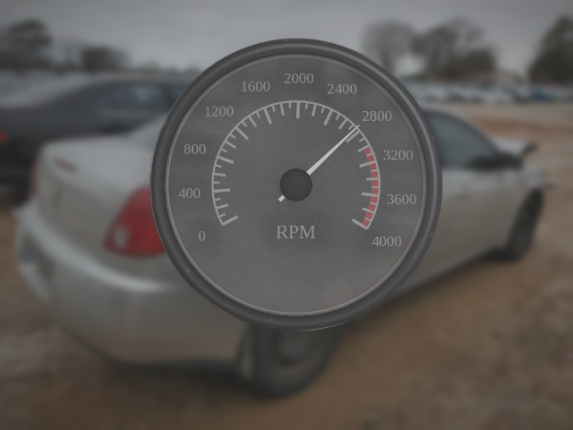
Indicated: value=2750 unit=rpm
